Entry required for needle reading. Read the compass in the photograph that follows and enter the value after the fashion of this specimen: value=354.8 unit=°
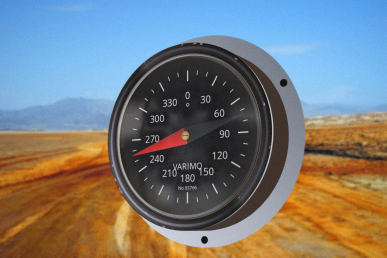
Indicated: value=255 unit=°
